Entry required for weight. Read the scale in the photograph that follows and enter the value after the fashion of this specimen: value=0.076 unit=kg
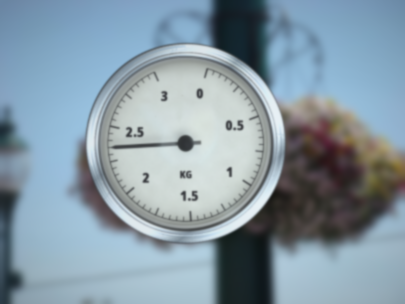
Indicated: value=2.35 unit=kg
